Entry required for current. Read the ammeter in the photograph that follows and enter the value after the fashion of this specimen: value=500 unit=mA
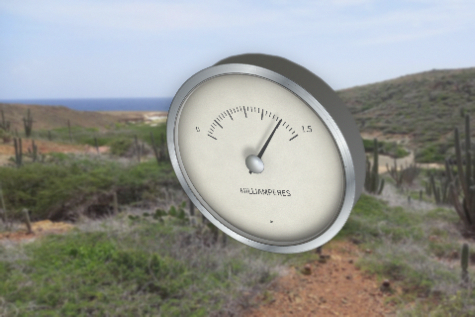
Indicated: value=1.25 unit=mA
